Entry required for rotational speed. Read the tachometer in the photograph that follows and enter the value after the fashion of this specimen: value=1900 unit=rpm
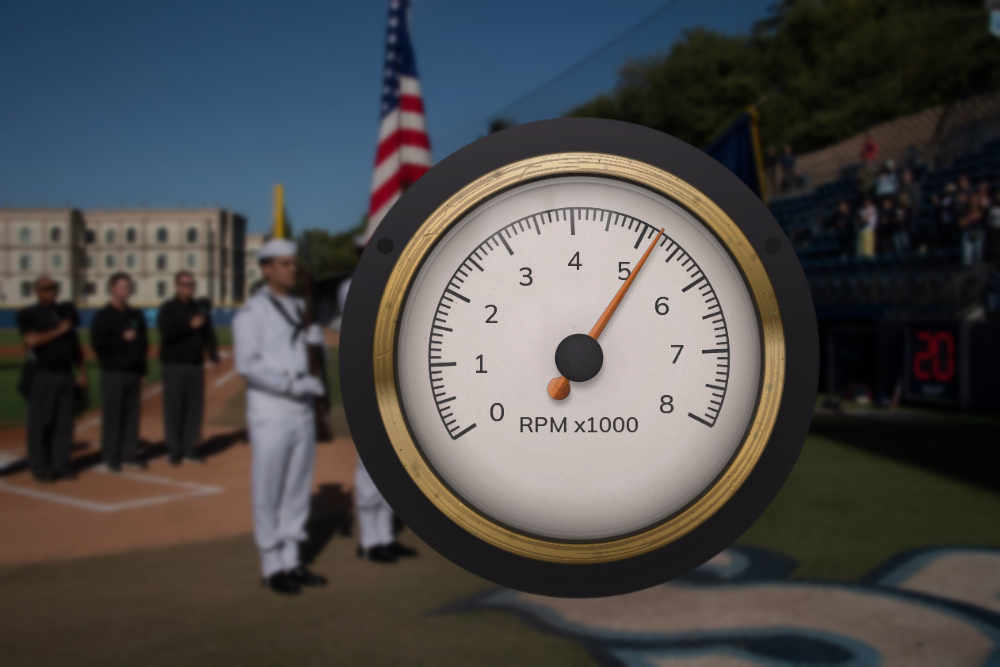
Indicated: value=5200 unit=rpm
